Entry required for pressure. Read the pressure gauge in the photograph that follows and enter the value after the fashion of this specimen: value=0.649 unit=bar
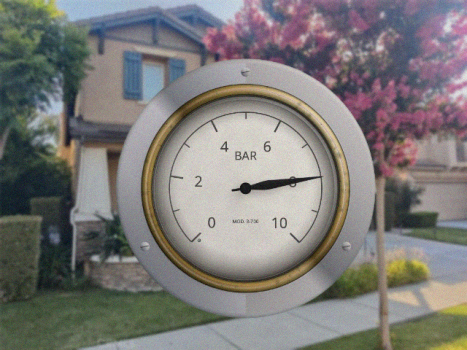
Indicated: value=8 unit=bar
